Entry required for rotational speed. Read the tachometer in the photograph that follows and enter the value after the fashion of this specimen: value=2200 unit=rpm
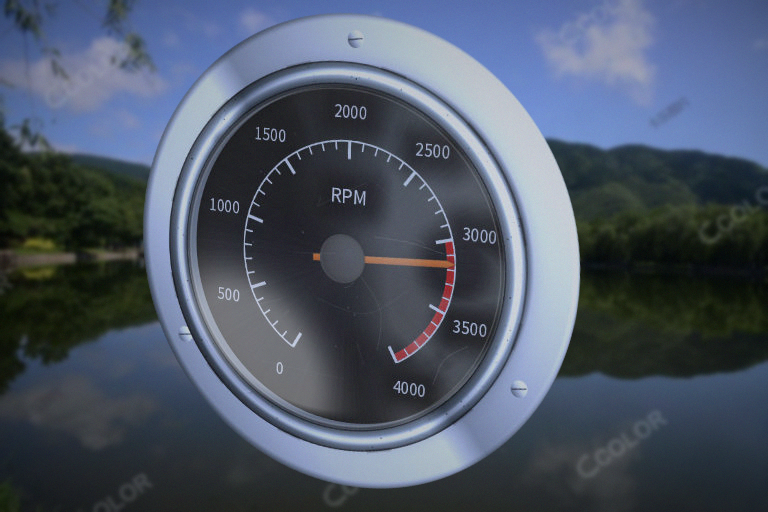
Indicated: value=3150 unit=rpm
